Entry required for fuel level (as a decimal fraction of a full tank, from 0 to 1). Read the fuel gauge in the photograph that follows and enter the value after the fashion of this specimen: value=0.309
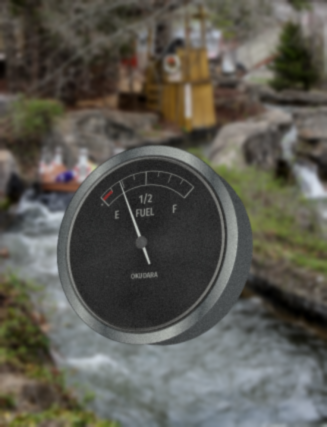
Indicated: value=0.25
